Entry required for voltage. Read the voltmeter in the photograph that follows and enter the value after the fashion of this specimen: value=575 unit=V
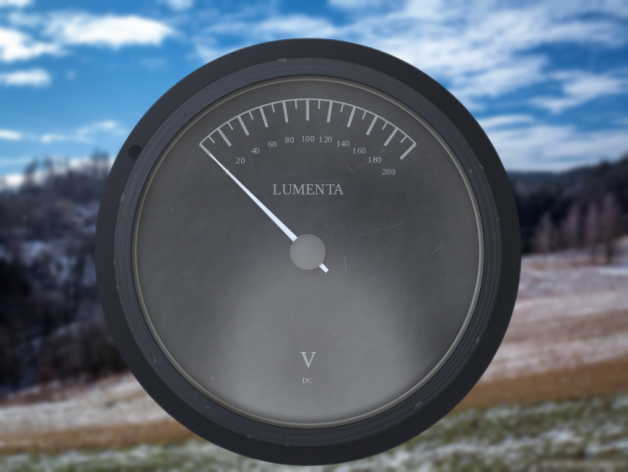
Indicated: value=0 unit=V
